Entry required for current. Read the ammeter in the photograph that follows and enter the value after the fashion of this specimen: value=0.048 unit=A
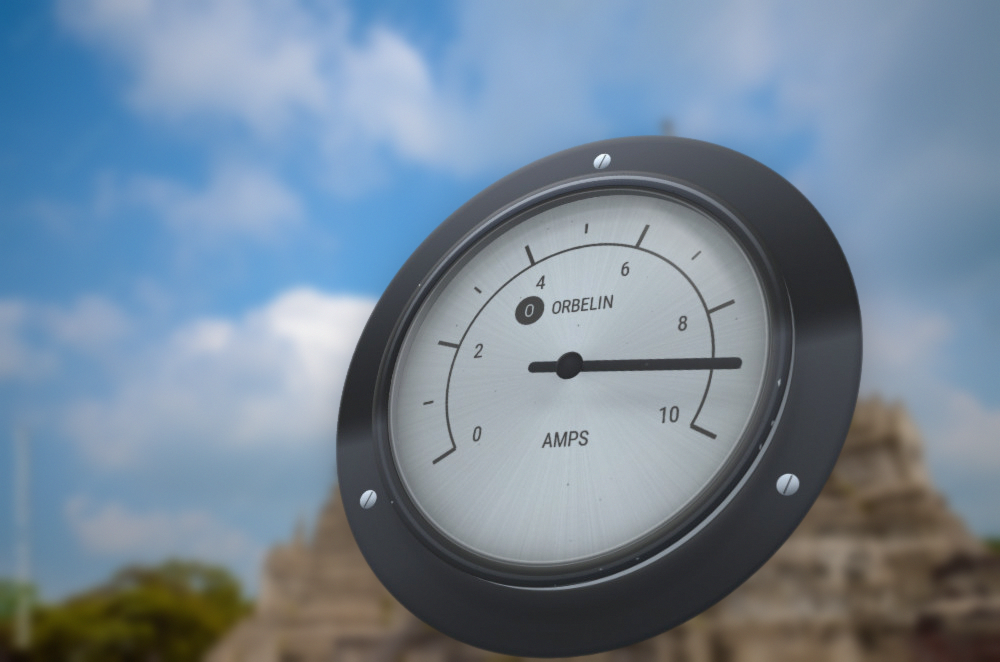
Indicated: value=9 unit=A
